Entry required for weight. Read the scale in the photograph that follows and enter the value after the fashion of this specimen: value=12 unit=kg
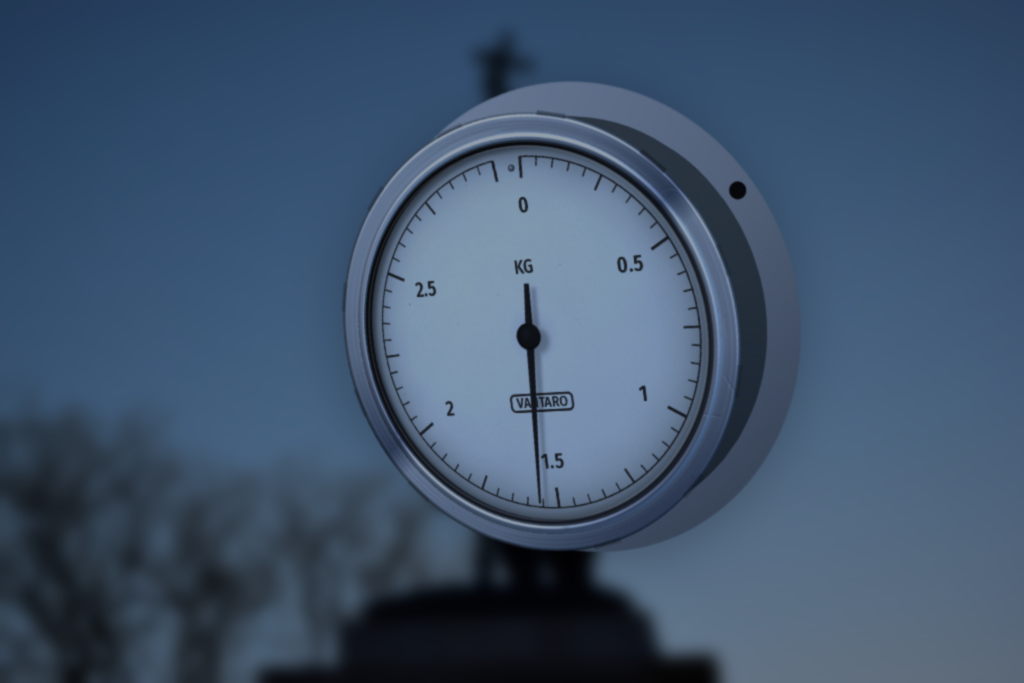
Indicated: value=1.55 unit=kg
